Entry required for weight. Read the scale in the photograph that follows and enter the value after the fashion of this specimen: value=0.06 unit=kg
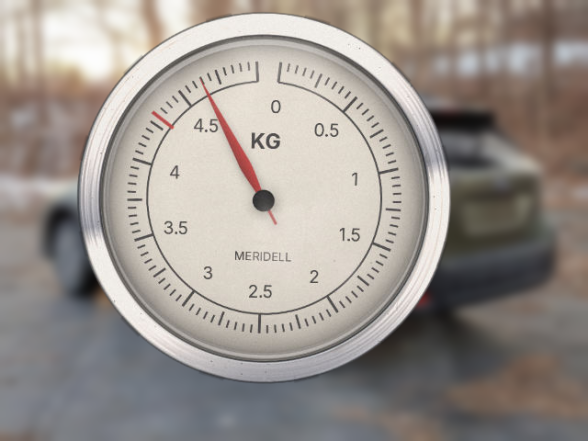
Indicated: value=4.65 unit=kg
